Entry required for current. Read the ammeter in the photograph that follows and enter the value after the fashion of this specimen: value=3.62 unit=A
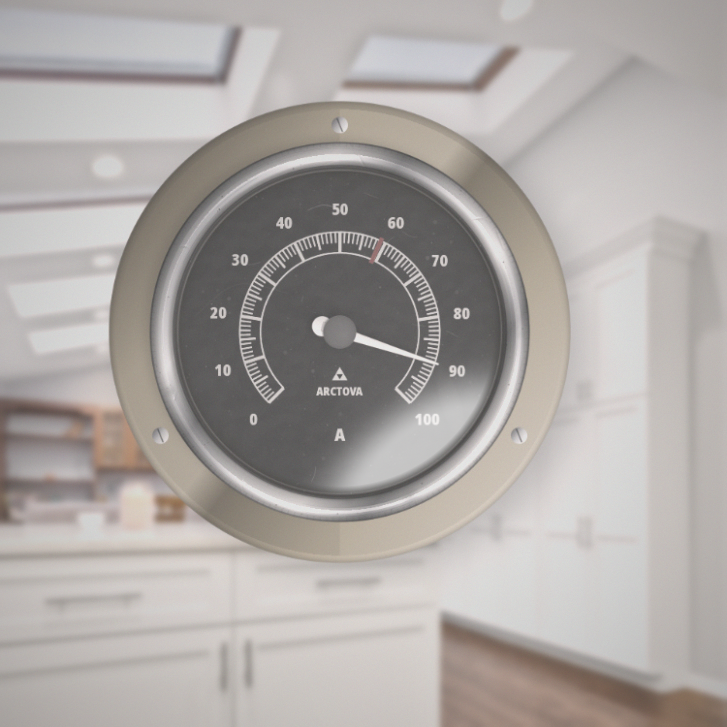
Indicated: value=90 unit=A
